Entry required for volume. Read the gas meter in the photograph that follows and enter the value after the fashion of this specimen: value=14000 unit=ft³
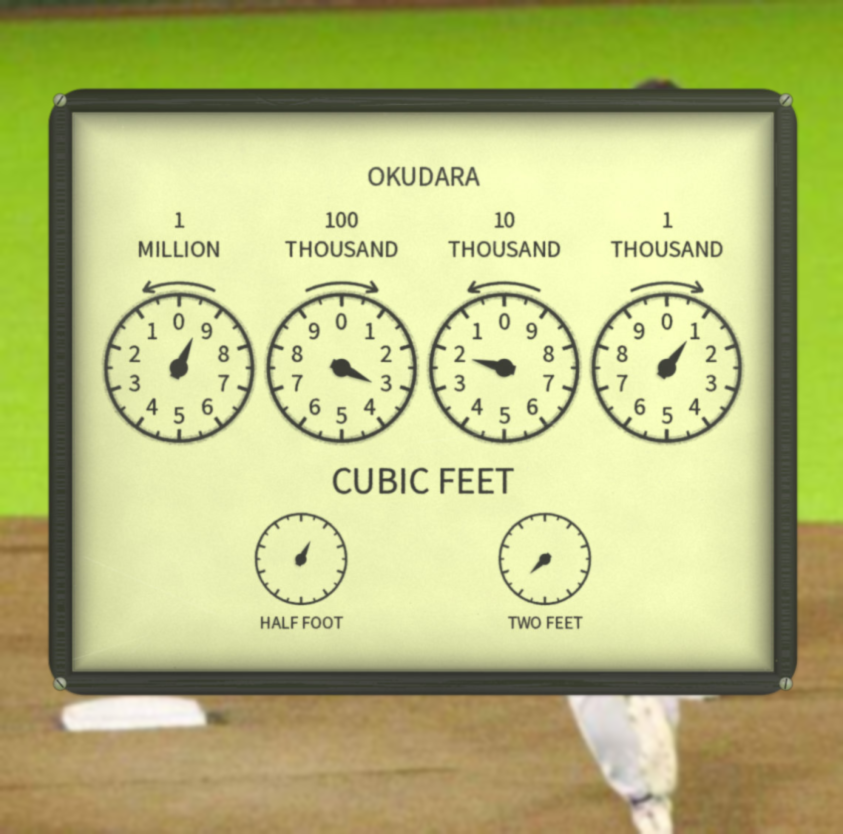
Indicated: value=932100 unit=ft³
